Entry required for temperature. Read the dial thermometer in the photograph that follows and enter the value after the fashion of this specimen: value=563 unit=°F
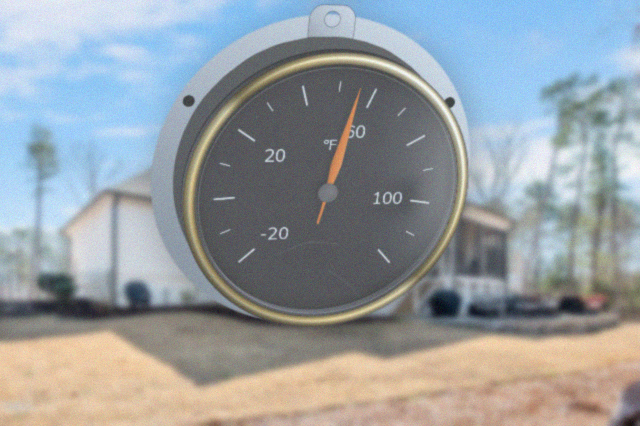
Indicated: value=55 unit=°F
